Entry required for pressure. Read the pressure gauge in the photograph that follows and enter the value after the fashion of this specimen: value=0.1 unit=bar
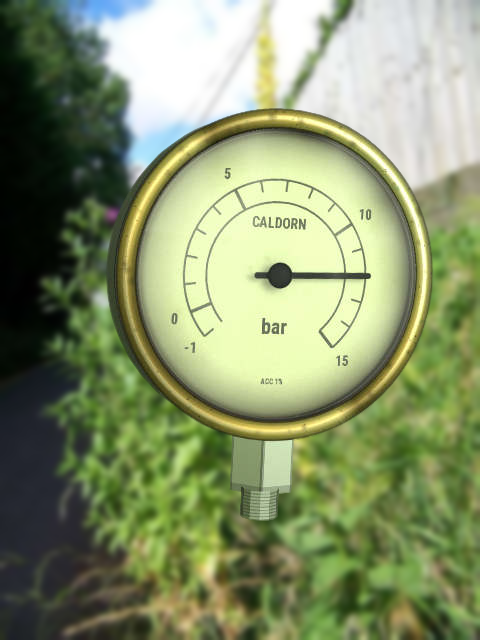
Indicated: value=12 unit=bar
